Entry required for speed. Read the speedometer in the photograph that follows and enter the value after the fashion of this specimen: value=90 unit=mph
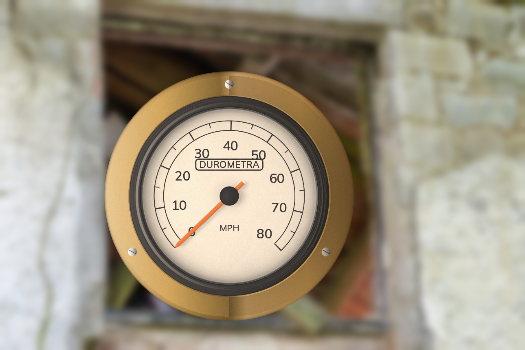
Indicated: value=0 unit=mph
